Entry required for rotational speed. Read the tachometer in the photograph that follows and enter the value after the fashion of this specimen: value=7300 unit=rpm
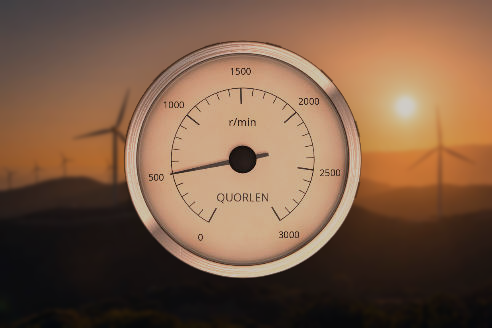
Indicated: value=500 unit=rpm
